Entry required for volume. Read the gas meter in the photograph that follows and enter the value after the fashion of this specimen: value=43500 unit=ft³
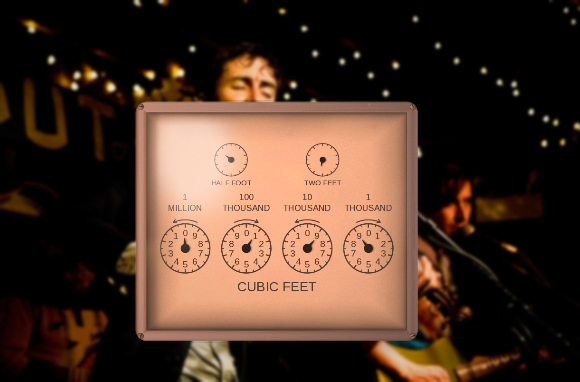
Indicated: value=8900 unit=ft³
